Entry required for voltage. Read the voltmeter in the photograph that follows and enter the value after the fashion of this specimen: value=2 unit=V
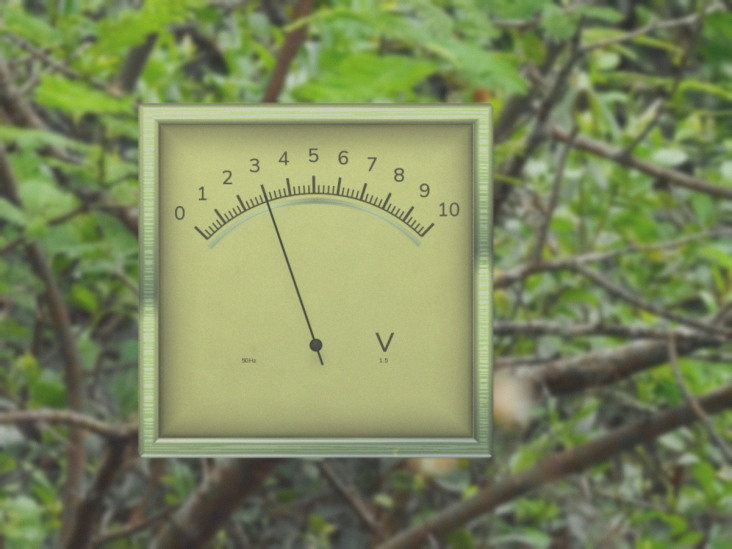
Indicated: value=3 unit=V
